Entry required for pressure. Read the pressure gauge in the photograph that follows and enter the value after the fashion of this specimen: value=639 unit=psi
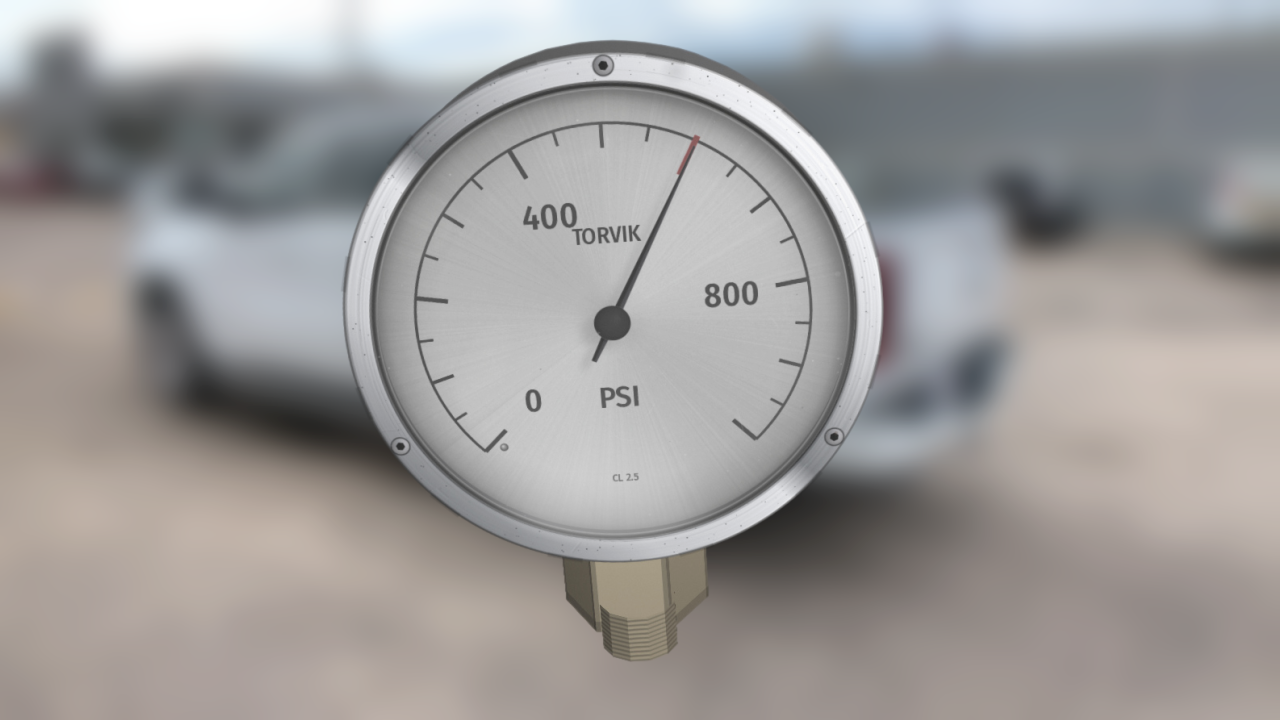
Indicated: value=600 unit=psi
